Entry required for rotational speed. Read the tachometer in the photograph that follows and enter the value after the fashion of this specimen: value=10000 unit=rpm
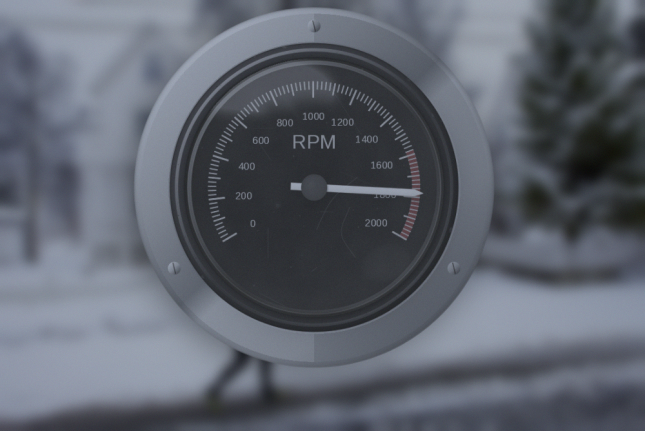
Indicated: value=1780 unit=rpm
